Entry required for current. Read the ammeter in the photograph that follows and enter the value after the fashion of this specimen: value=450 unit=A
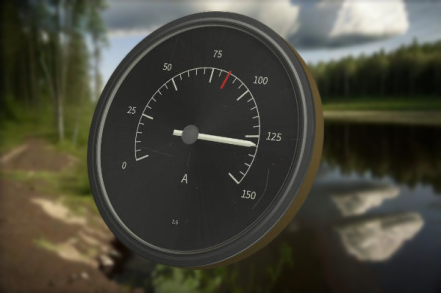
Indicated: value=130 unit=A
